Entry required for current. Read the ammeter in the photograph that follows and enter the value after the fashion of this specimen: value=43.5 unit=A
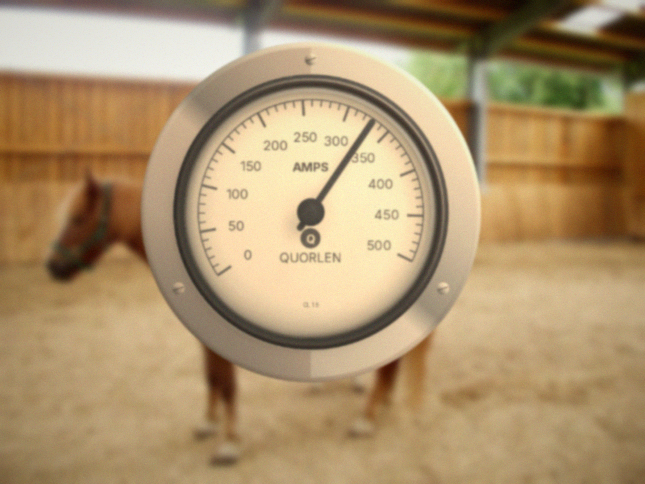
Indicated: value=330 unit=A
